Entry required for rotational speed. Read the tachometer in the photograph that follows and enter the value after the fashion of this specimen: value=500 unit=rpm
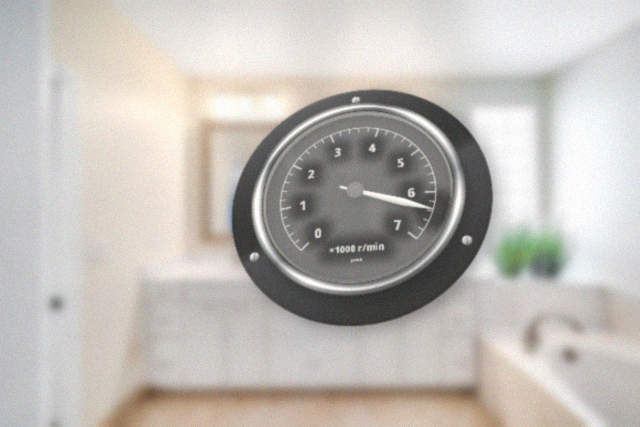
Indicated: value=6400 unit=rpm
